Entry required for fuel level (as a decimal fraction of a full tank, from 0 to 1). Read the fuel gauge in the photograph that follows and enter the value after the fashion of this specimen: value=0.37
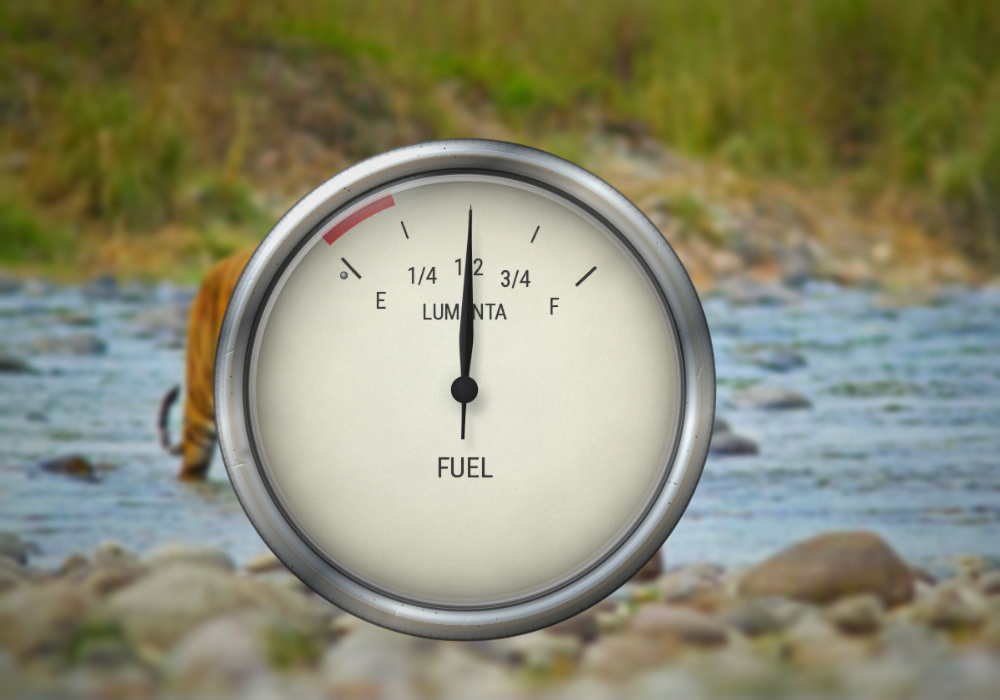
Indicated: value=0.5
